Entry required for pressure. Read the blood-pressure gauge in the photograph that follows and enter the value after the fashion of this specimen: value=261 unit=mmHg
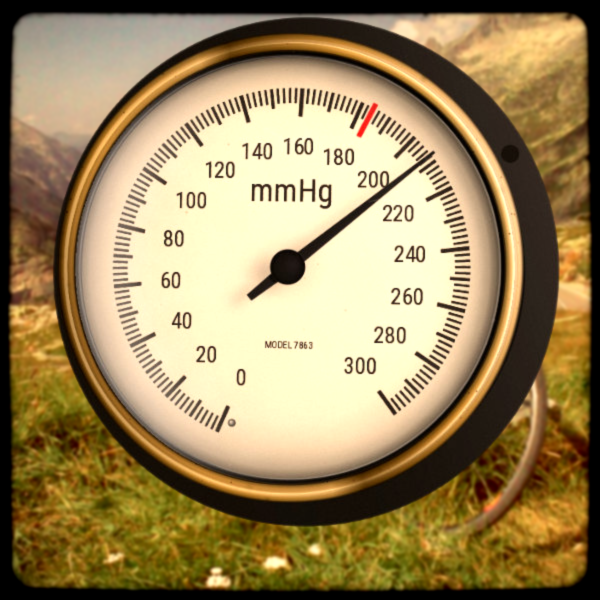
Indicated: value=208 unit=mmHg
